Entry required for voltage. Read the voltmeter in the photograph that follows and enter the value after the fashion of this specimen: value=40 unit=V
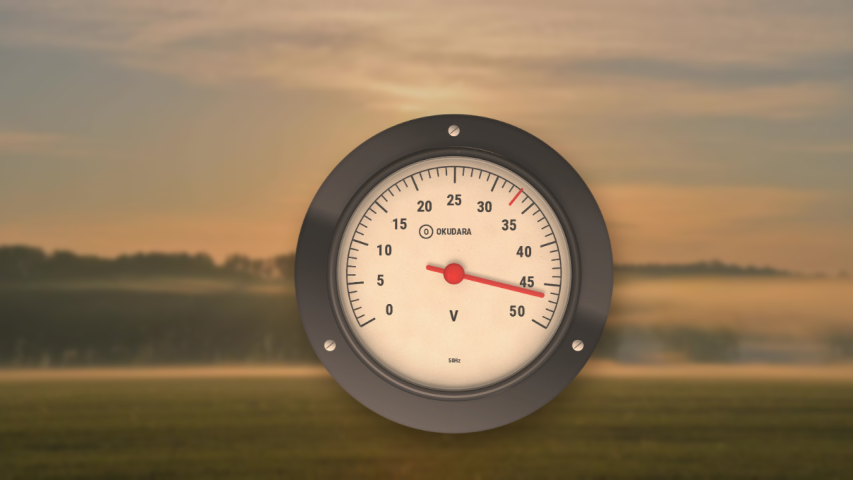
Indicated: value=46.5 unit=V
